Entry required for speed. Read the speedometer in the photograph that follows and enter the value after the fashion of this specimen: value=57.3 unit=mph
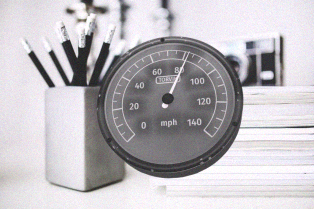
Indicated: value=82.5 unit=mph
